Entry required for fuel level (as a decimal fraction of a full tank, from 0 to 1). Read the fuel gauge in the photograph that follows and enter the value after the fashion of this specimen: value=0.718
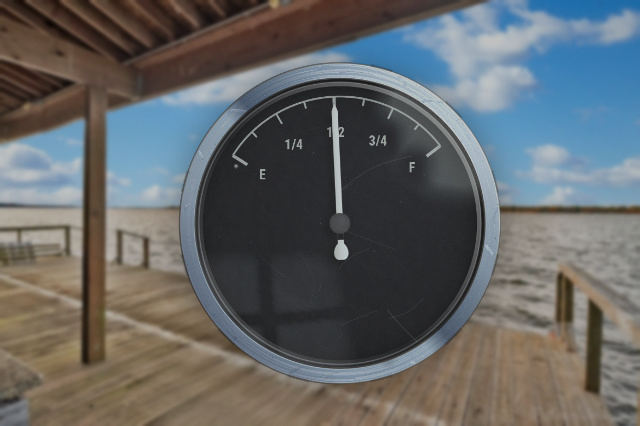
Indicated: value=0.5
